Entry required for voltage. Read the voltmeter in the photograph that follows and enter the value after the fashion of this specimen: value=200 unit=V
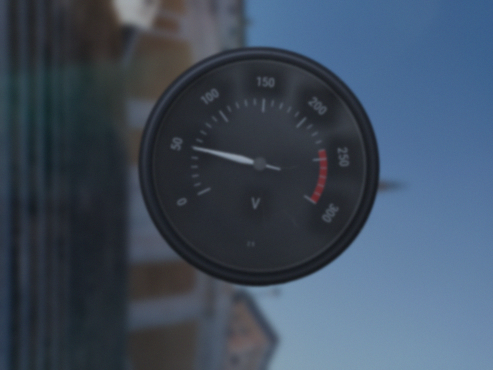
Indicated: value=50 unit=V
